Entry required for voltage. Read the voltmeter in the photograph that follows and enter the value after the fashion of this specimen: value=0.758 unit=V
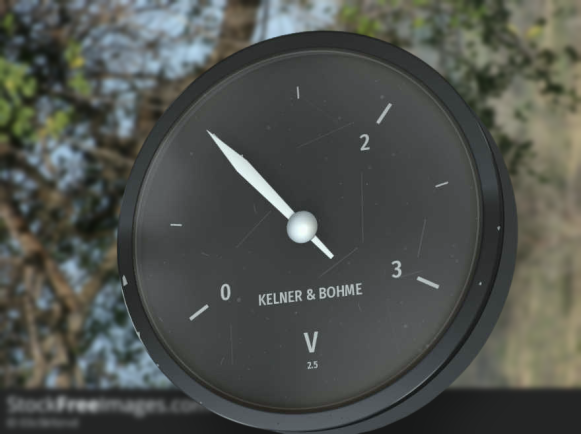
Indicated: value=1 unit=V
